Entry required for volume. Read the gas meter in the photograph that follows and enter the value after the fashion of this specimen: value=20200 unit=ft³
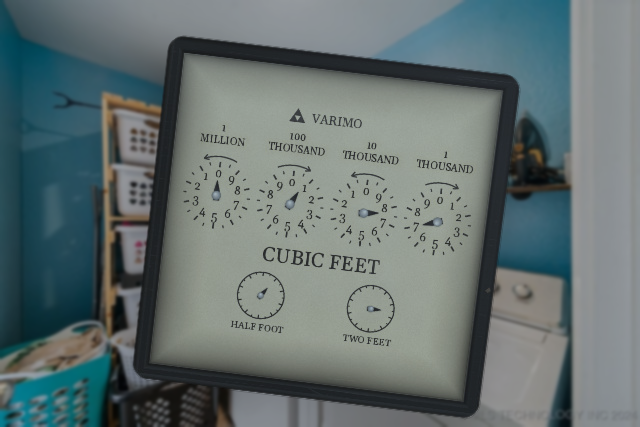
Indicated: value=7700 unit=ft³
